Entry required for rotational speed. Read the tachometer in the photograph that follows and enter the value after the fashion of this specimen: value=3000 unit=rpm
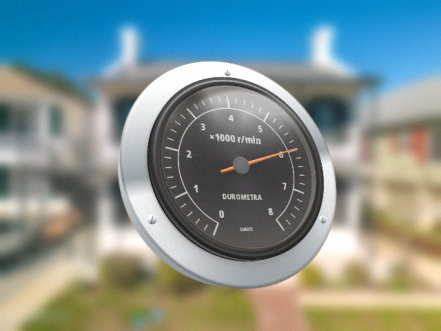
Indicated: value=6000 unit=rpm
